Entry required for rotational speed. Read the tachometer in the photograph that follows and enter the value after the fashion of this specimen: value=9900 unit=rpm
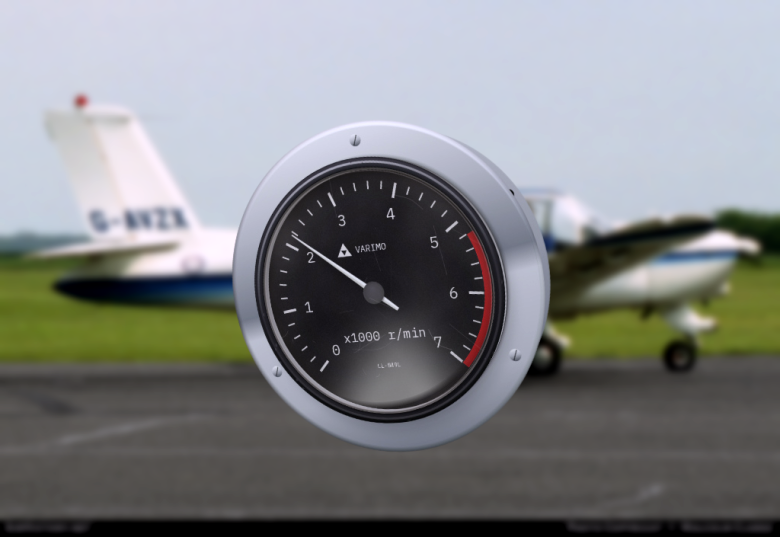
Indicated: value=2200 unit=rpm
